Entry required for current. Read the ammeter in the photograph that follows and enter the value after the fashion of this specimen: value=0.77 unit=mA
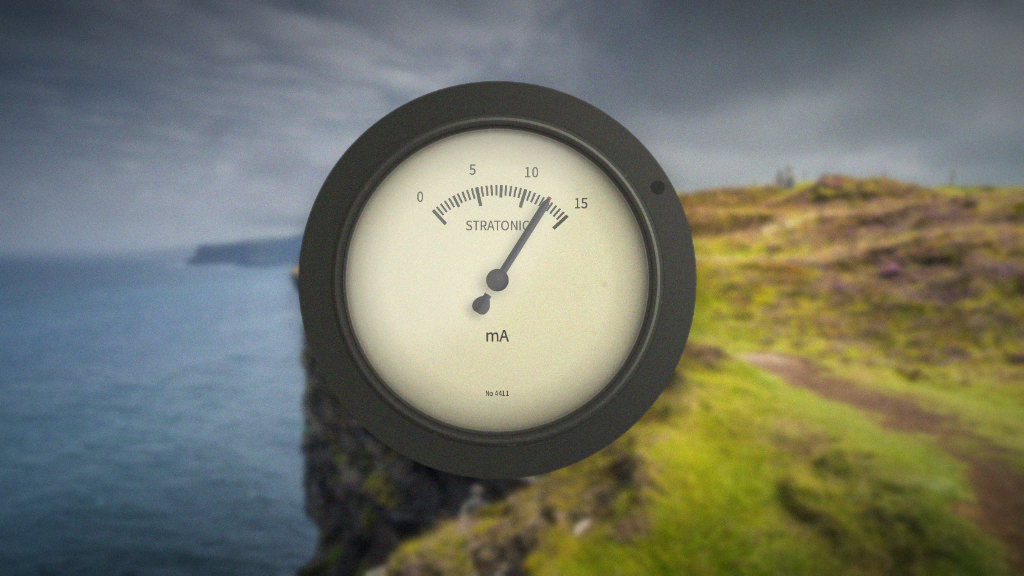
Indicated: value=12.5 unit=mA
